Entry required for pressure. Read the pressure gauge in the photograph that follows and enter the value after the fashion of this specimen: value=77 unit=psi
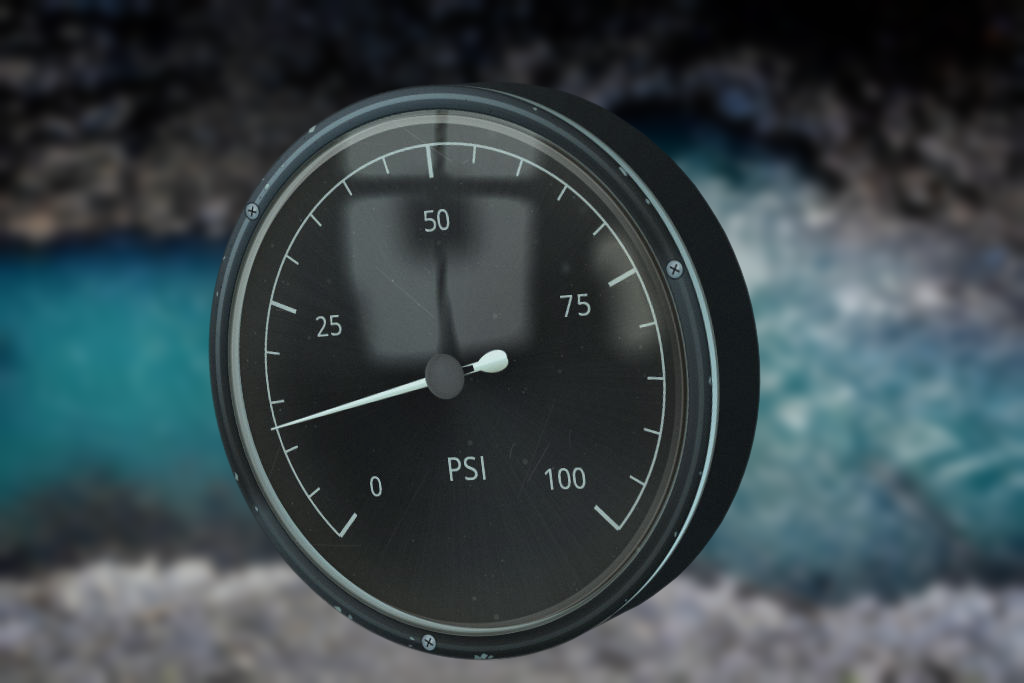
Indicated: value=12.5 unit=psi
